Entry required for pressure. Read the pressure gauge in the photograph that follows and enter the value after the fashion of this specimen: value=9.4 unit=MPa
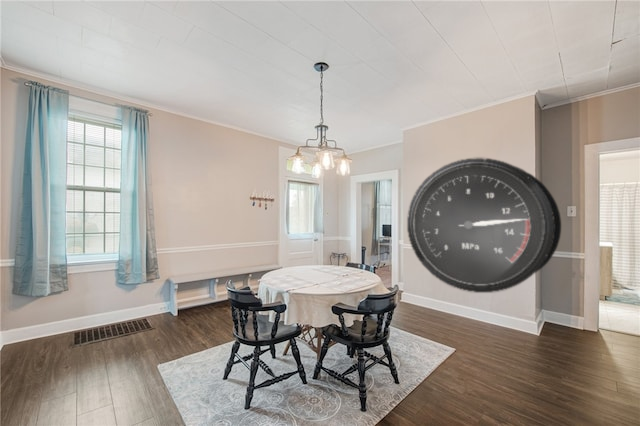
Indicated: value=13 unit=MPa
